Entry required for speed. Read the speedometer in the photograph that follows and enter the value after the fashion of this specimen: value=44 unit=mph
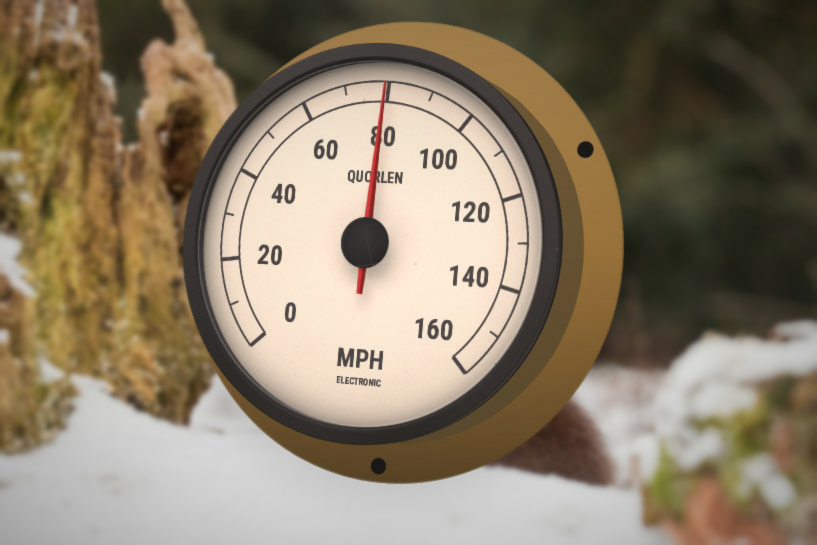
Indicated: value=80 unit=mph
